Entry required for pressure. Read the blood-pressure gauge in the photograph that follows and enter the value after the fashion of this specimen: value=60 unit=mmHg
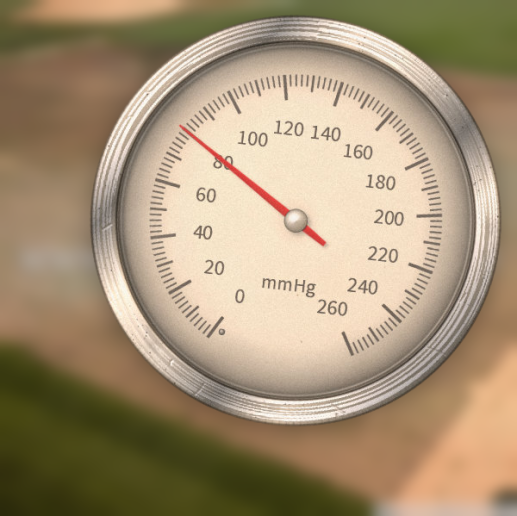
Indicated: value=80 unit=mmHg
